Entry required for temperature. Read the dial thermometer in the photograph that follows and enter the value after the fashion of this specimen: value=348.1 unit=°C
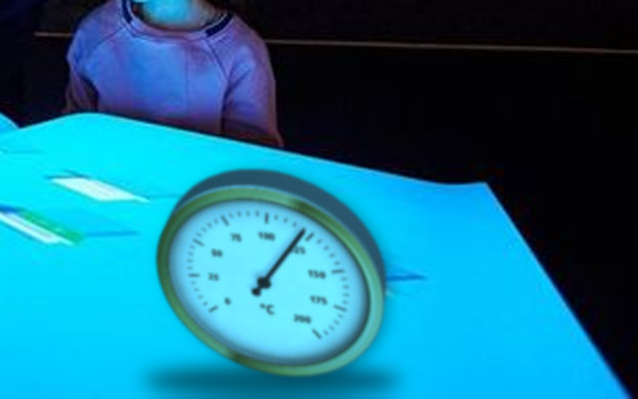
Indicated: value=120 unit=°C
